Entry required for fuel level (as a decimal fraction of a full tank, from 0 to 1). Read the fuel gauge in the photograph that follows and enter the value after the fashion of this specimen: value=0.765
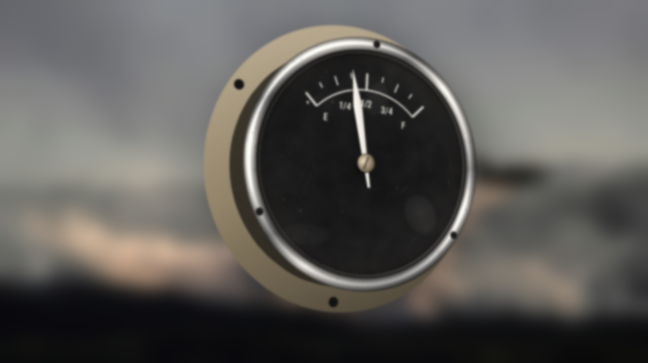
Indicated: value=0.375
